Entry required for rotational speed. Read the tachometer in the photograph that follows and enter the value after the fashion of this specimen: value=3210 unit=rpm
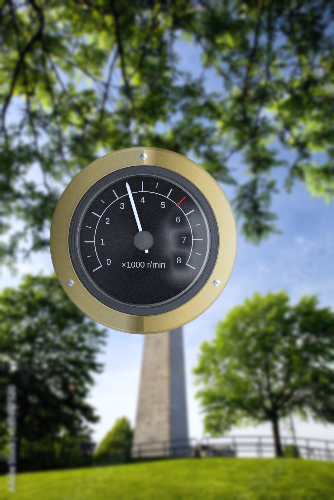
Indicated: value=3500 unit=rpm
